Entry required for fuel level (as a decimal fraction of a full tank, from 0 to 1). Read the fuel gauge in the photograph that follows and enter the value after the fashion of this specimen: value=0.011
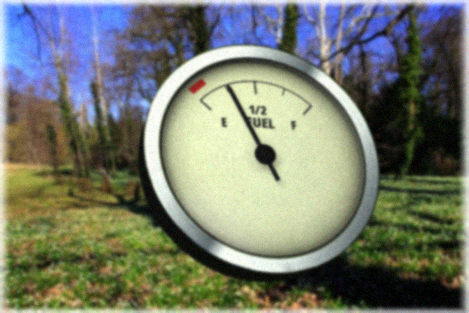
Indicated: value=0.25
